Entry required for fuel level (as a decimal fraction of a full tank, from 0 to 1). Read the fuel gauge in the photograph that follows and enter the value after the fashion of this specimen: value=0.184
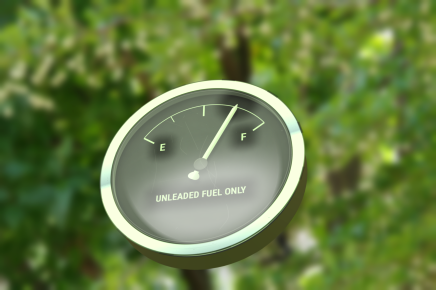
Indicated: value=0.75
